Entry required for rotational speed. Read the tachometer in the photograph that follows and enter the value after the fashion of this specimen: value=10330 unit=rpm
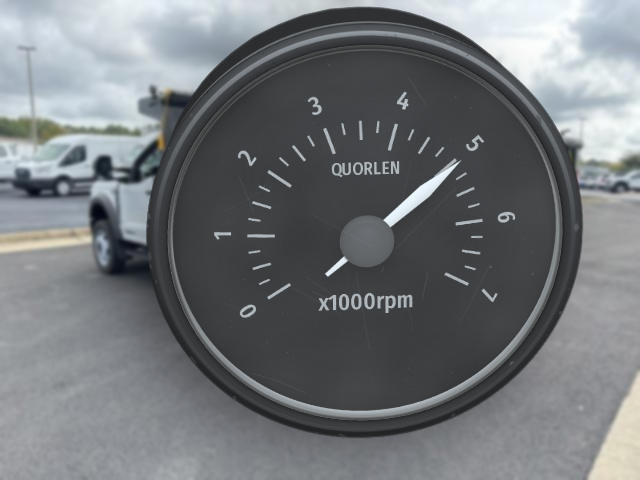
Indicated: value=5000 unit=rpm
